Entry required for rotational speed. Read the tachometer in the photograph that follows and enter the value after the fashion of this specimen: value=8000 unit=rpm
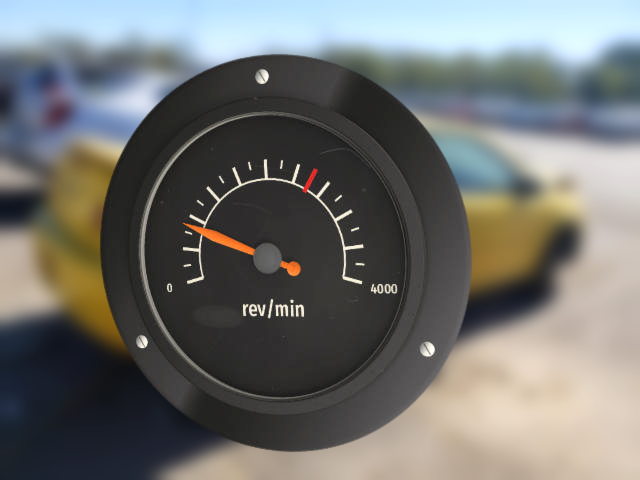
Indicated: value=700 unit=rpm
